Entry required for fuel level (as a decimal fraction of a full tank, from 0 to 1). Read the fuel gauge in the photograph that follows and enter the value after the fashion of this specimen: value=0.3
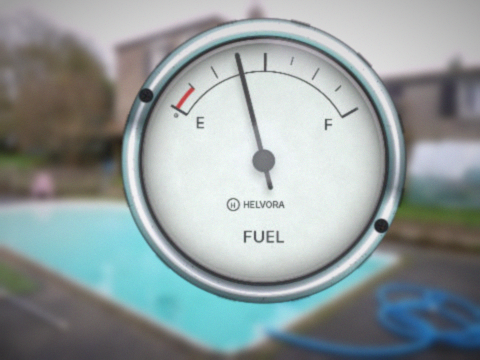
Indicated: value=0.375
